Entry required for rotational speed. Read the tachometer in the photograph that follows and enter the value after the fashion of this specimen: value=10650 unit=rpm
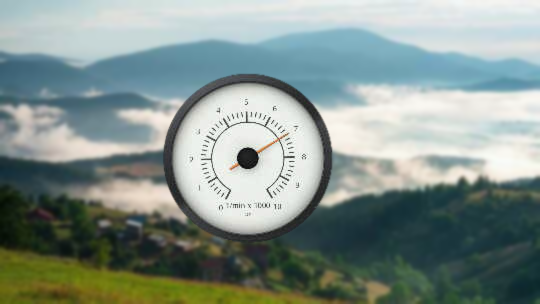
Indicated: value=7000 unit=rpm
